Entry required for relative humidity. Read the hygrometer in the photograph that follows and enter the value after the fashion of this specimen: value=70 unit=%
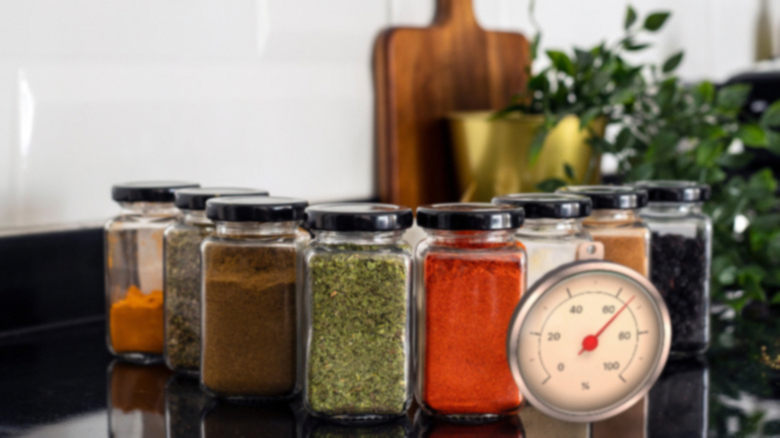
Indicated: value=65 unit=%
